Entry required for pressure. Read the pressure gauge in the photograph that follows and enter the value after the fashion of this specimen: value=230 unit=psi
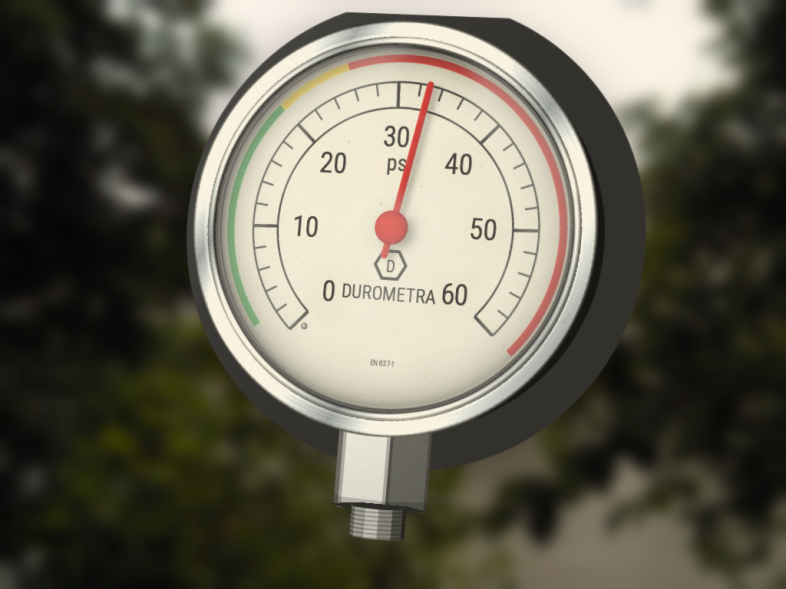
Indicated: value=33 unit=psi
